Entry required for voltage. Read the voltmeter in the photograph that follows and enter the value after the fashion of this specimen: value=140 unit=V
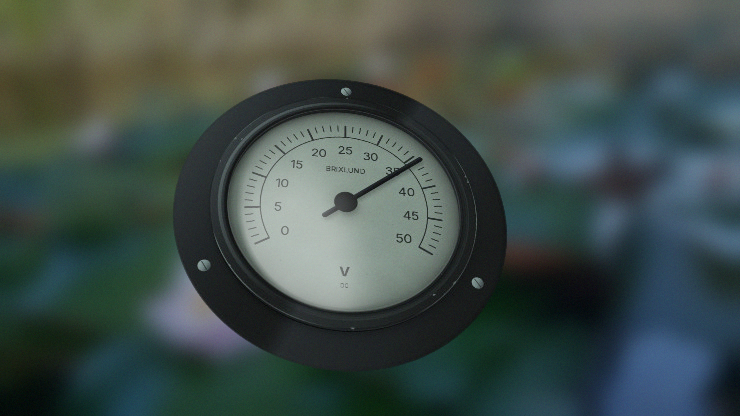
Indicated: value=36 unit=V
